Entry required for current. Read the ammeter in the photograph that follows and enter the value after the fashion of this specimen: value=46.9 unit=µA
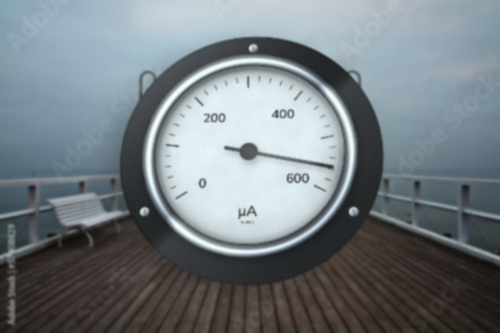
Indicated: value=560 unit=µA
